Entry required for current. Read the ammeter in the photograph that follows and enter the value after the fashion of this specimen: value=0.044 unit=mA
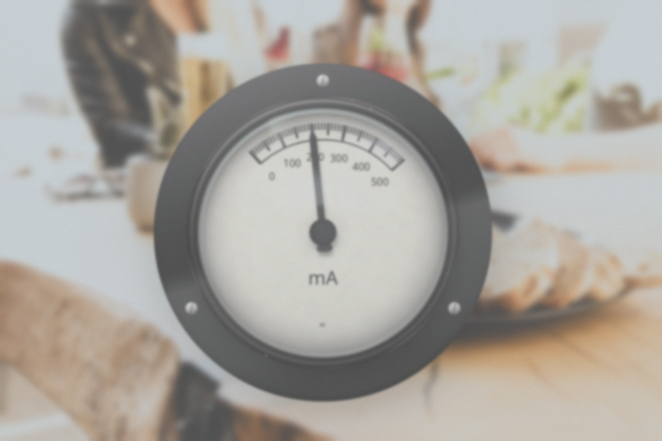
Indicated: value=200 unit=mA
